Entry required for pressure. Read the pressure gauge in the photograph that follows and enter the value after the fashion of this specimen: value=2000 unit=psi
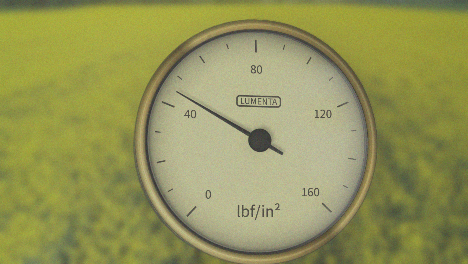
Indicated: value=45 unit=psi
